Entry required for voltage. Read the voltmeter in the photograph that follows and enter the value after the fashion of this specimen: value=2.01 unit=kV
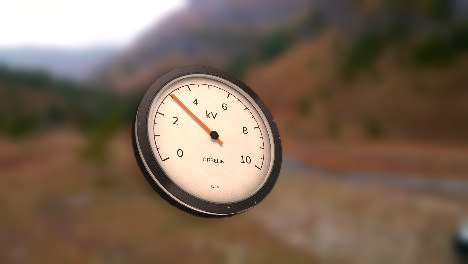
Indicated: value=3 unit=kV
